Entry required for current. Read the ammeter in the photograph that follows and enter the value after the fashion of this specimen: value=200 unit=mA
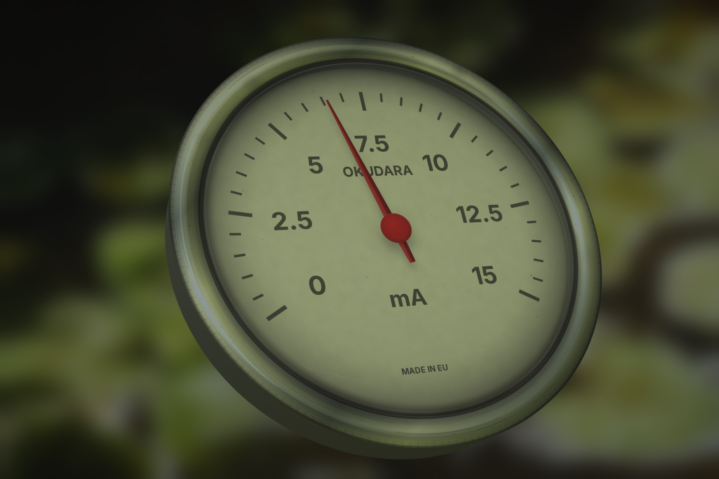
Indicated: value=6.5 unit=mA
